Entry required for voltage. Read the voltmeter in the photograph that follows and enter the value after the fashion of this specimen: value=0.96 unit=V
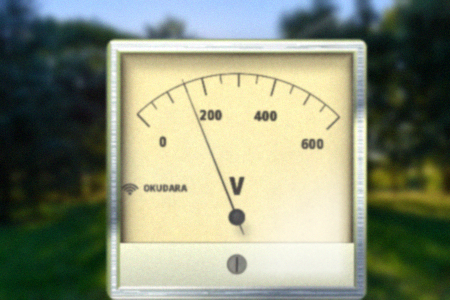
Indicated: value=150 unit=V
